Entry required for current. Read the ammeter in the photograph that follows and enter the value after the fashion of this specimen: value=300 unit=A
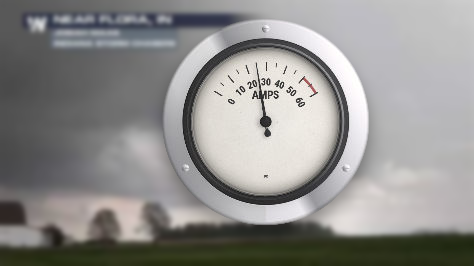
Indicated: value=25 unit=A
